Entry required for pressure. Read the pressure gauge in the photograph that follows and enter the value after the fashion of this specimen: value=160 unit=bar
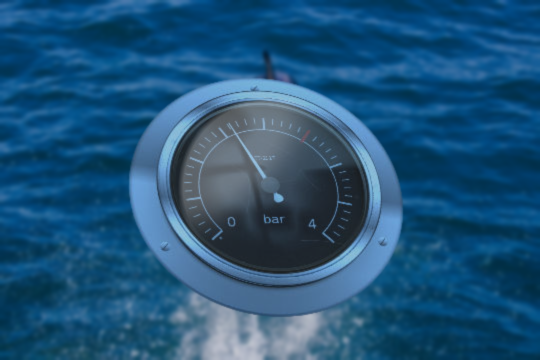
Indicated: value=1.6 unit=bar
